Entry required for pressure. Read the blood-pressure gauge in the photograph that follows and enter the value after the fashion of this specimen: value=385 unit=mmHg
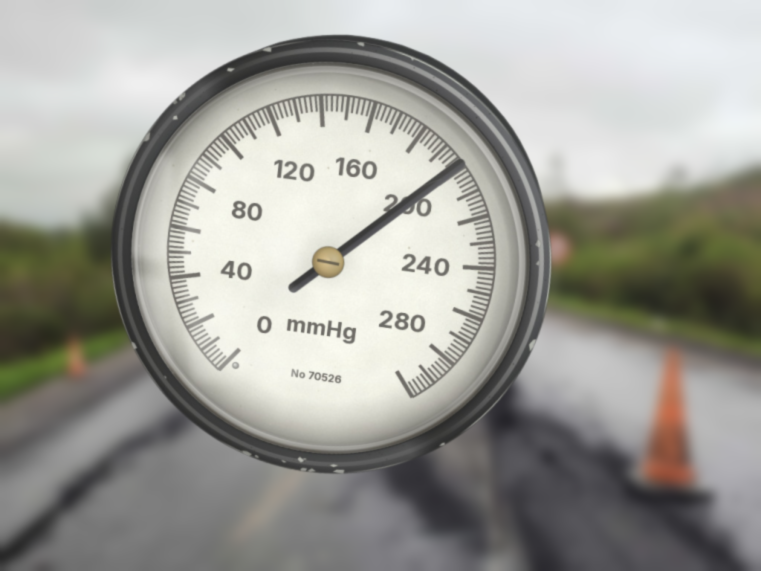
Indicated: value=198 unit=mmHg
